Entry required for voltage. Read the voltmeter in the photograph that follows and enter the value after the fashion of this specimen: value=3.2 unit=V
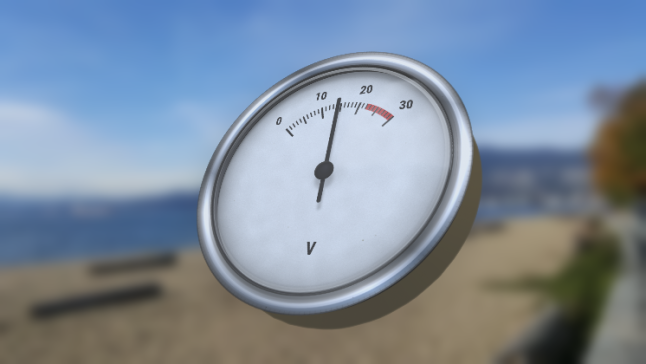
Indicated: value=15 unit=V
